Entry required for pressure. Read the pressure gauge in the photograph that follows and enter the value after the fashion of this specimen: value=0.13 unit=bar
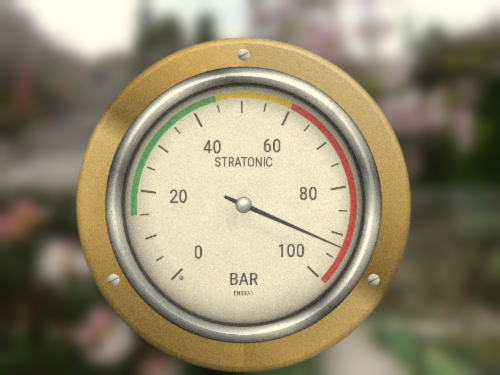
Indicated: value=92.5 unit=bar
